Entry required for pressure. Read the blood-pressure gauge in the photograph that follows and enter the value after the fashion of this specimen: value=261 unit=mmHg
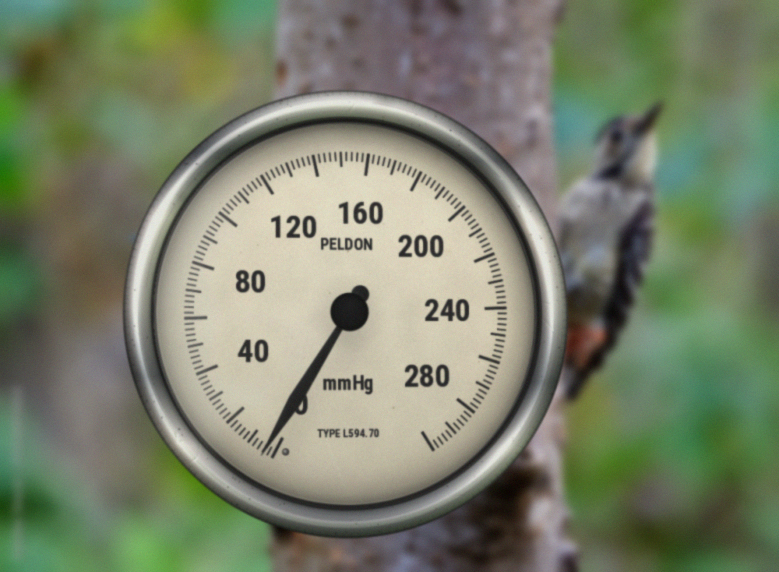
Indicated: value=4 unit=mmHg
